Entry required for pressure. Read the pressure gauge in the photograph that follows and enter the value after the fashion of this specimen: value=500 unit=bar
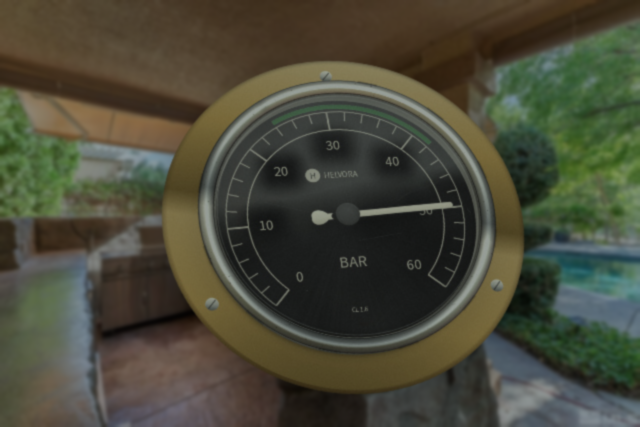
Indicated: value=50 unit=bar
